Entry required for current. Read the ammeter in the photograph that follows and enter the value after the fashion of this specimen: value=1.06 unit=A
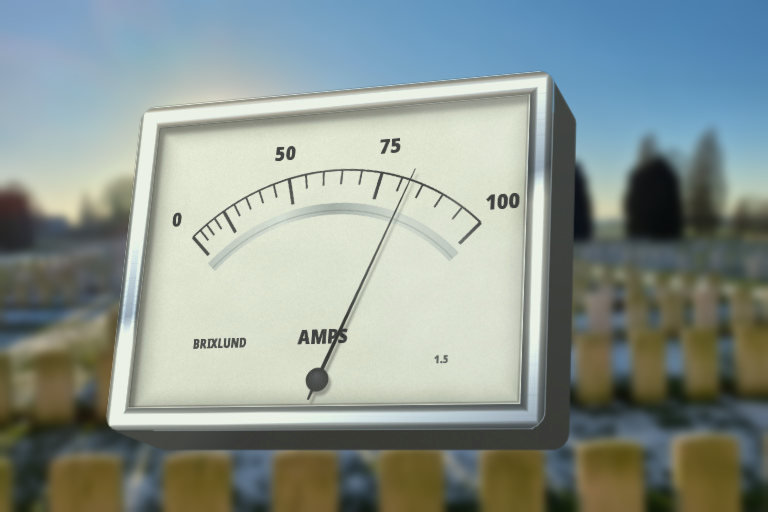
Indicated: value=82.5 unit=A
